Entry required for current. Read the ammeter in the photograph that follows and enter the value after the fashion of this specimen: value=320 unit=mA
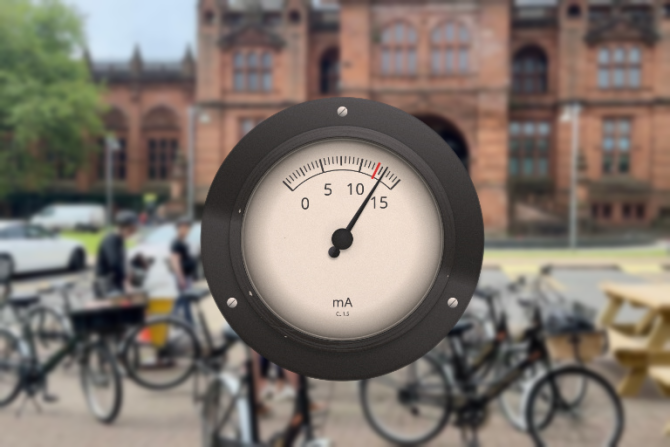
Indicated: value=13 unit=mA
